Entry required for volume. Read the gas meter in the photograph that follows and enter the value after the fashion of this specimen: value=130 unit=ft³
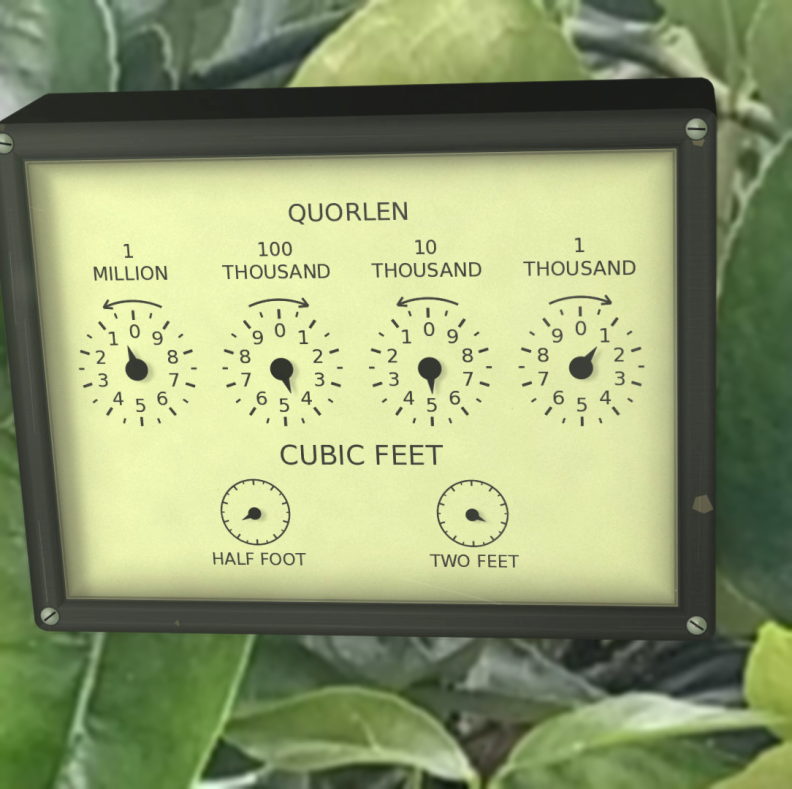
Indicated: value=45100 unit=ft³
